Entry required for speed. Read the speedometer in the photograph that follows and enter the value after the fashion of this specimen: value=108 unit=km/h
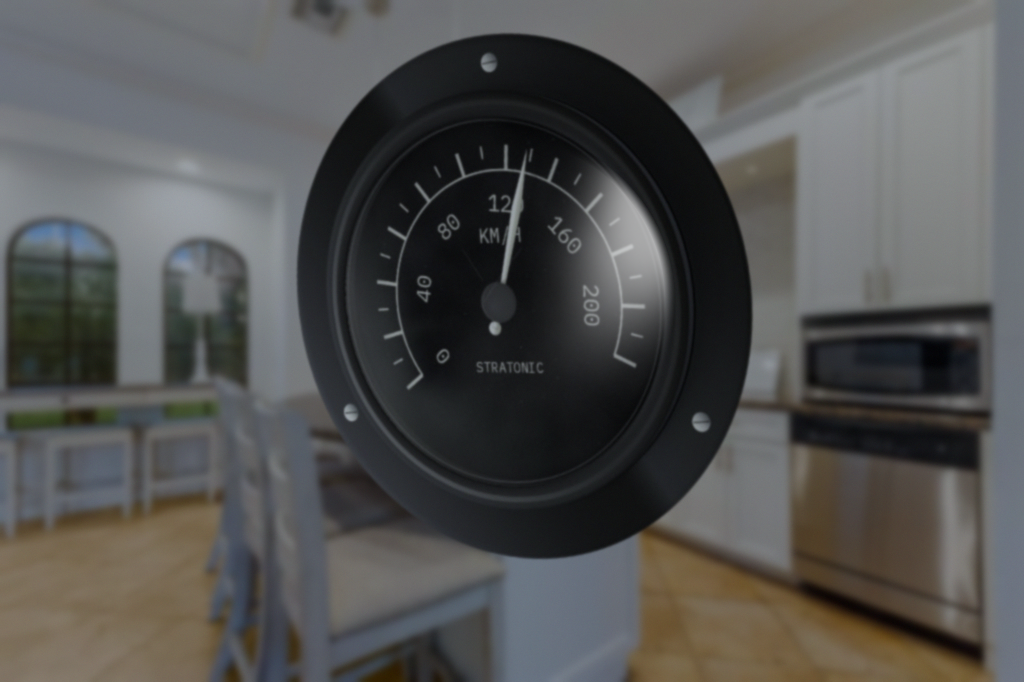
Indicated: value=130 unit=km/h
